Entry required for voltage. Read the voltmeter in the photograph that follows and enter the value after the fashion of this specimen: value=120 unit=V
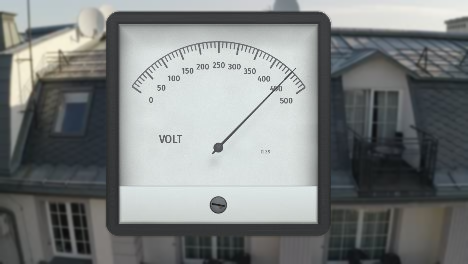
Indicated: value=450 unit=V
